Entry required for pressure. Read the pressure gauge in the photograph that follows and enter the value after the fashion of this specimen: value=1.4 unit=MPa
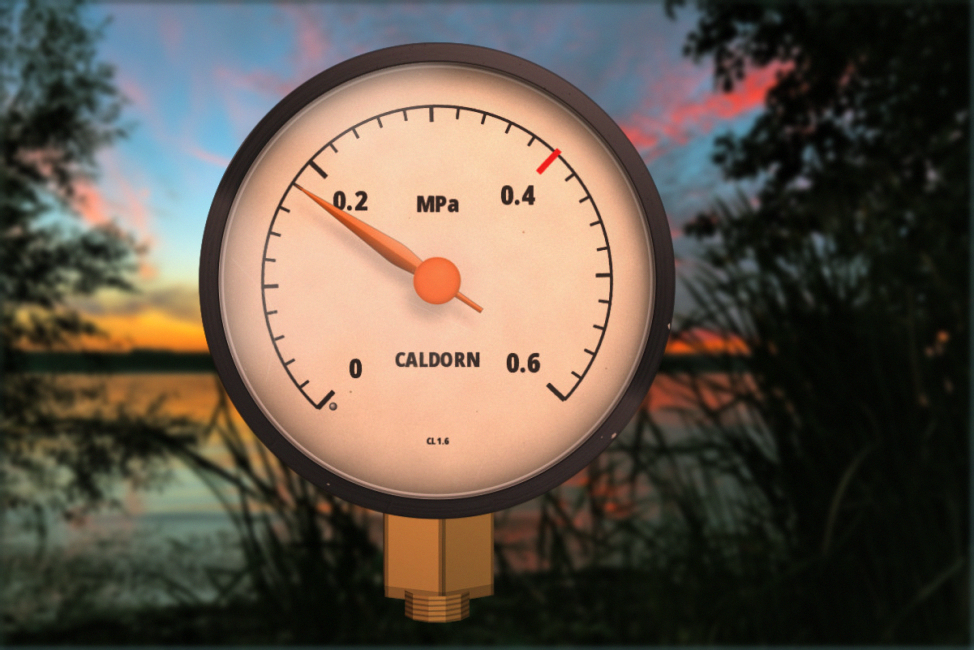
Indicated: value=0.18 unit=MPa
